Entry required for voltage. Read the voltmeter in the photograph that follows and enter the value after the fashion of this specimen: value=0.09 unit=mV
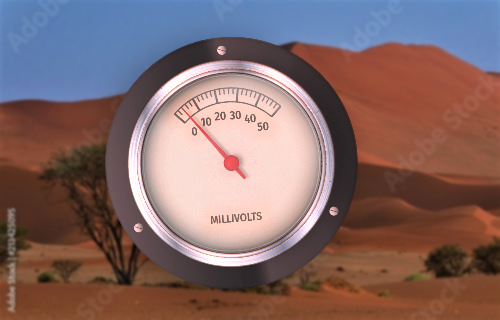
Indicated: value=4 unit=mV
